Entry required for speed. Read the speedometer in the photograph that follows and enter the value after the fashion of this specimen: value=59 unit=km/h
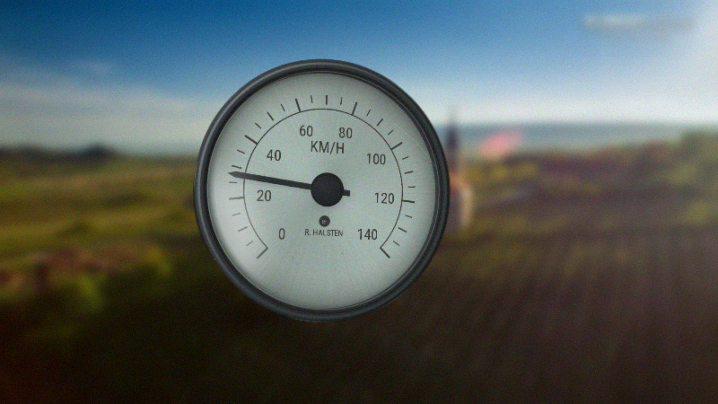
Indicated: value=27.5 unit=km/h
